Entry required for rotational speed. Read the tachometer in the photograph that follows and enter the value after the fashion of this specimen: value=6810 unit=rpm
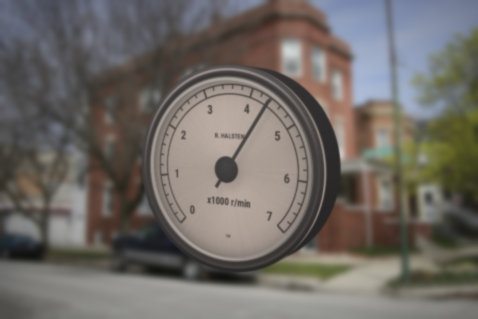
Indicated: value=4400 unit=rpm
